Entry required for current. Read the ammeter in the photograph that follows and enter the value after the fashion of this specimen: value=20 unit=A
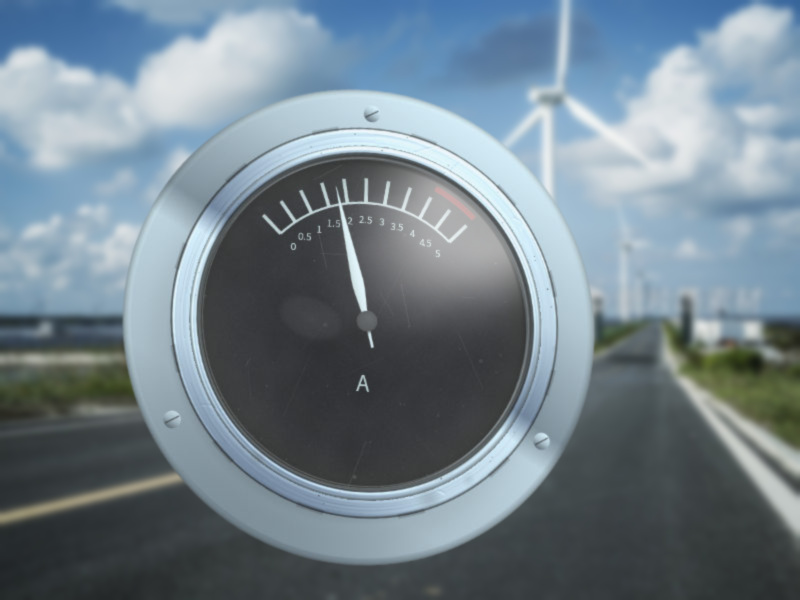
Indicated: value=1.75 unit=A
